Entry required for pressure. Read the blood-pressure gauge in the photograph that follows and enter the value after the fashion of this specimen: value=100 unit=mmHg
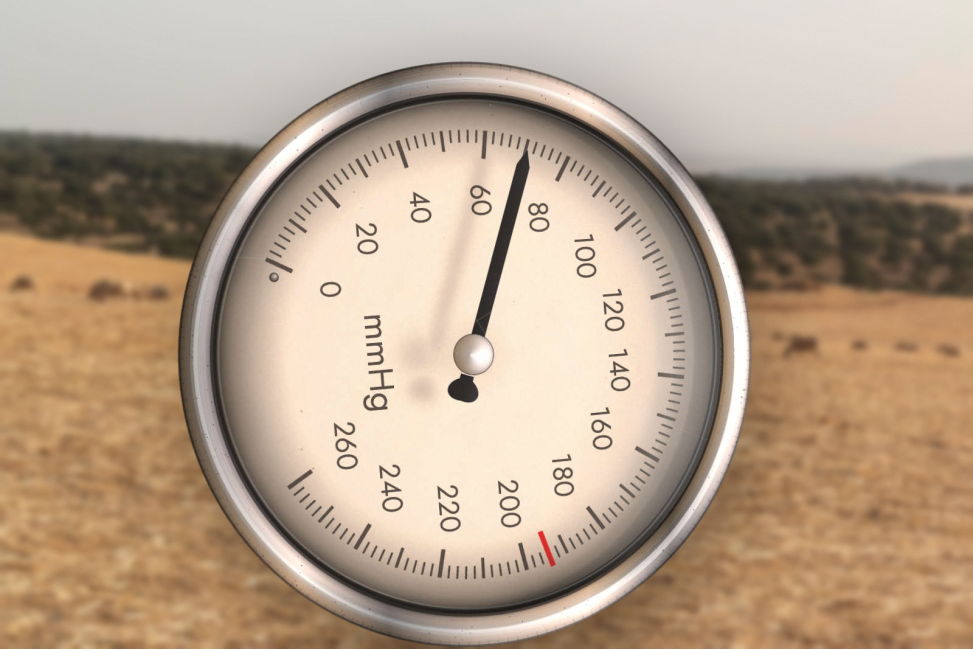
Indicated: value=70 unit=mmHg
